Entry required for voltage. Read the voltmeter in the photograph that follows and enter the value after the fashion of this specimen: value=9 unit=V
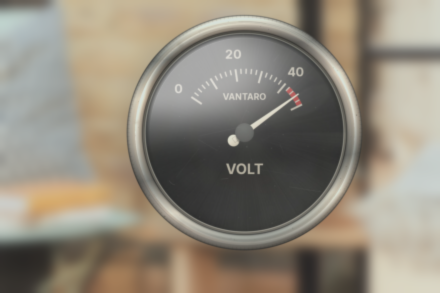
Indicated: value=46 unit=V
